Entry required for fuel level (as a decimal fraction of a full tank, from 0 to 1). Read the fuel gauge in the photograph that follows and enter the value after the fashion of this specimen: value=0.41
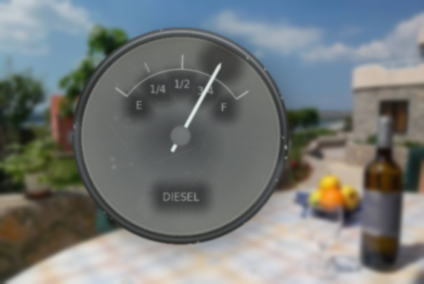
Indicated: value=0.75
